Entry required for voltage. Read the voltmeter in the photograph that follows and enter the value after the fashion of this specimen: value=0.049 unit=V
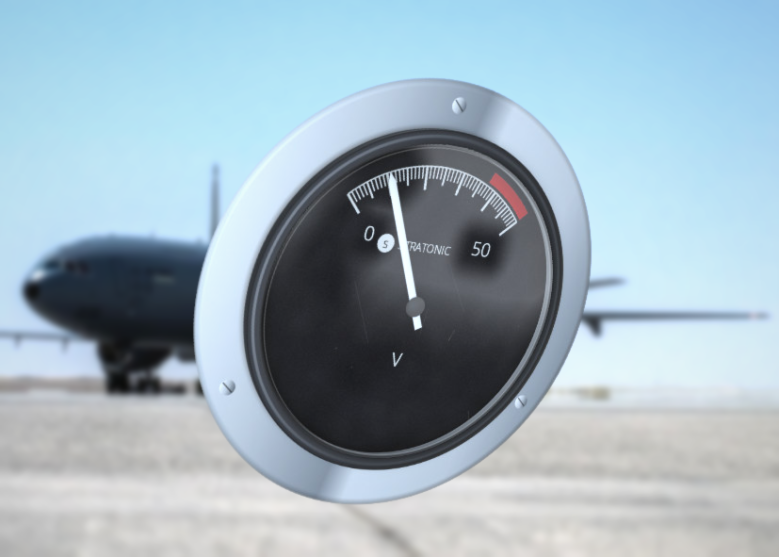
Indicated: value=10 unit=V
